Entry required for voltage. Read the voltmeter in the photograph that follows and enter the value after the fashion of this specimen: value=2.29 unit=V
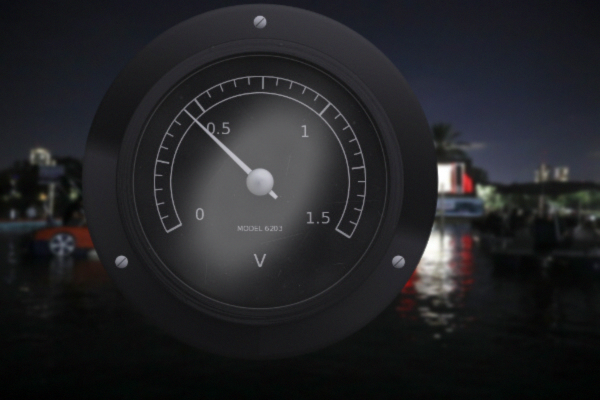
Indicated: value=0.45 unit=V
